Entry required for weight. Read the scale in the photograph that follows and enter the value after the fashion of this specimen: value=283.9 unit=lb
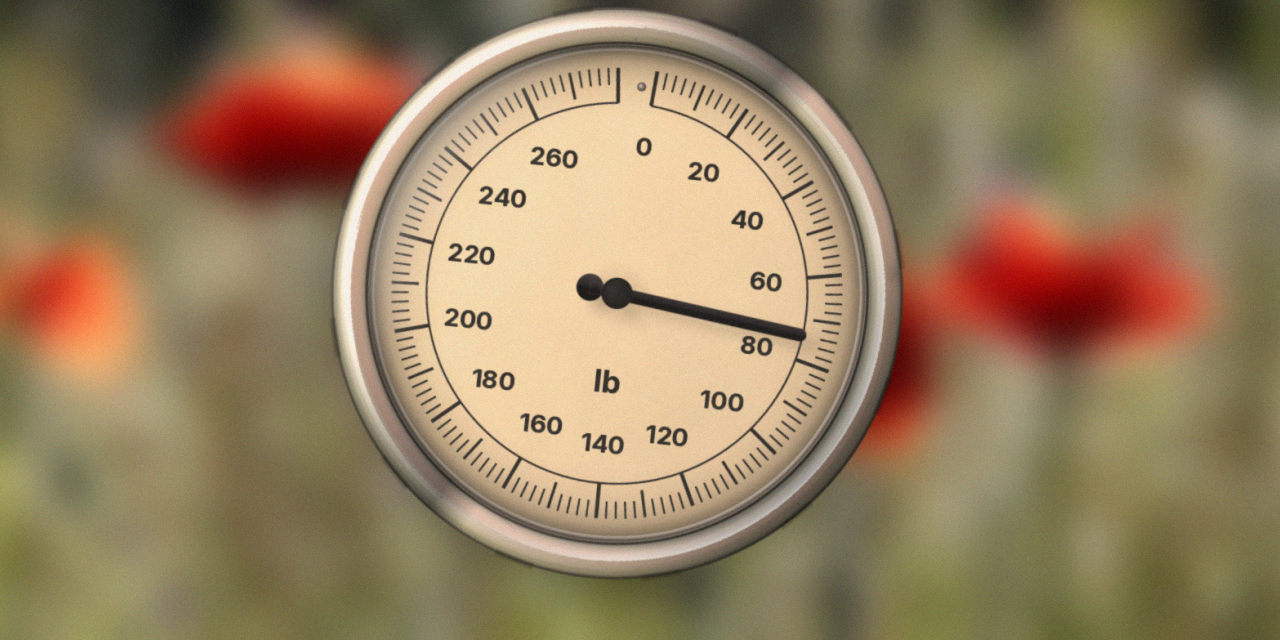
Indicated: value=74 unit=lb
